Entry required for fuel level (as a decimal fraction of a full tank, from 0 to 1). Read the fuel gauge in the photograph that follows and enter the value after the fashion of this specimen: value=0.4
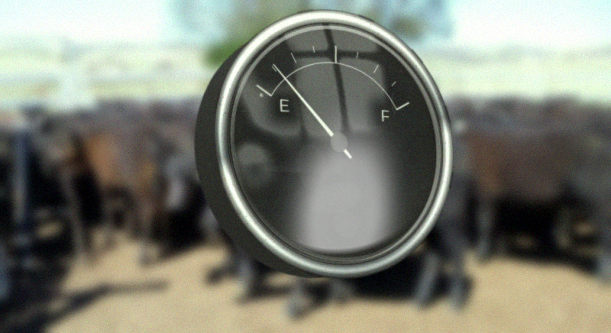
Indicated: value=0.125
